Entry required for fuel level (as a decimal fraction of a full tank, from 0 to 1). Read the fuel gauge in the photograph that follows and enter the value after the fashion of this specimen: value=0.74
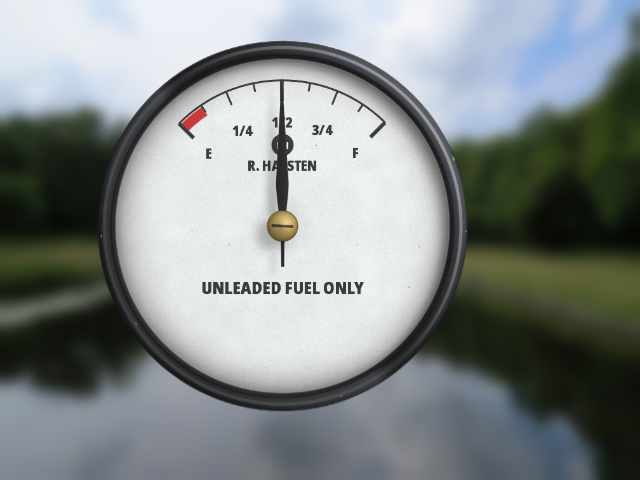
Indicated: value=0.5
